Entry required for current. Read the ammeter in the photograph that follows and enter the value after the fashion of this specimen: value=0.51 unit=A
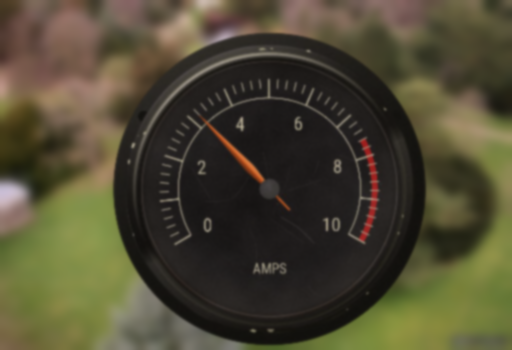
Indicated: value=3.2 unit=A
